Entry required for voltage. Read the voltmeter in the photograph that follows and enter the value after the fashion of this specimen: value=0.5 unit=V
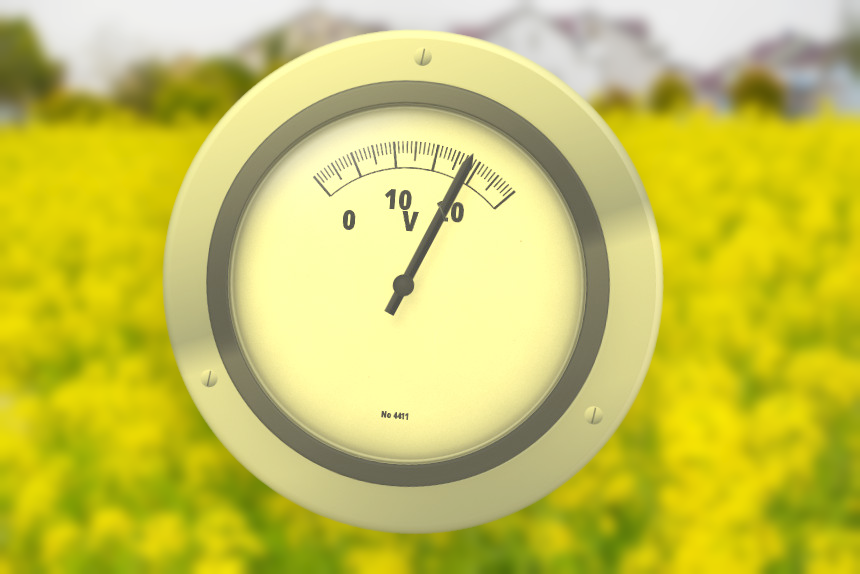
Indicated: value=19 unit=V
